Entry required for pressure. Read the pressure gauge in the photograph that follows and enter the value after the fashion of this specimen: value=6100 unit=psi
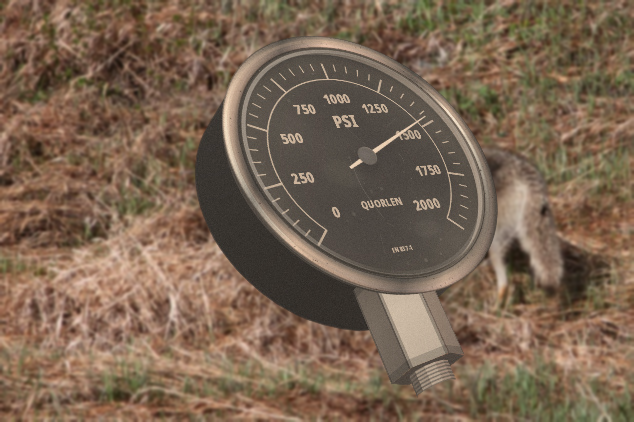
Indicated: value=1475 unit=psi
